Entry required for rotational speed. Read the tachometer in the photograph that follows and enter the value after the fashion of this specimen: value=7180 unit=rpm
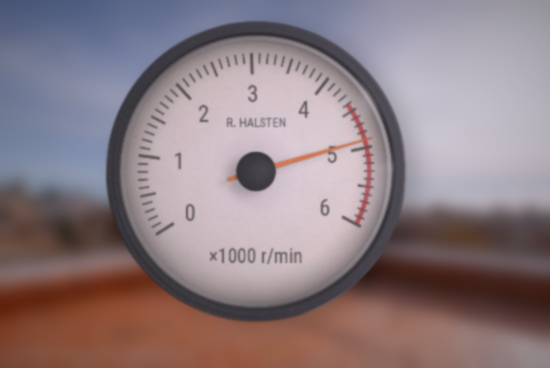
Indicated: value=4900 unit=rpm
